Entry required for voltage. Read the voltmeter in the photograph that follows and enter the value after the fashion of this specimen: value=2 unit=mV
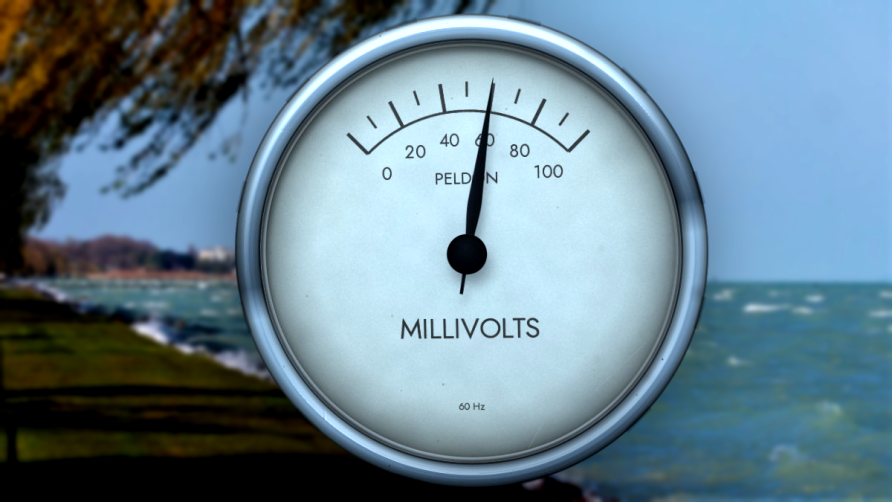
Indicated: value=60 unit=mV
